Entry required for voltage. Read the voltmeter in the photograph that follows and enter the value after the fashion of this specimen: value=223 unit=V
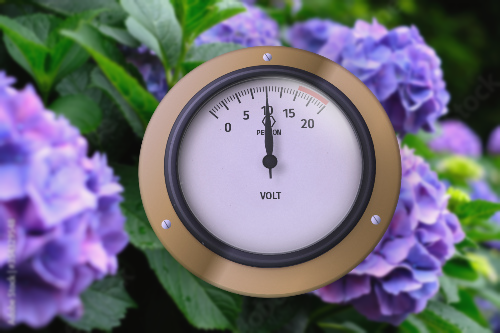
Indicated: value=10 unit=V
